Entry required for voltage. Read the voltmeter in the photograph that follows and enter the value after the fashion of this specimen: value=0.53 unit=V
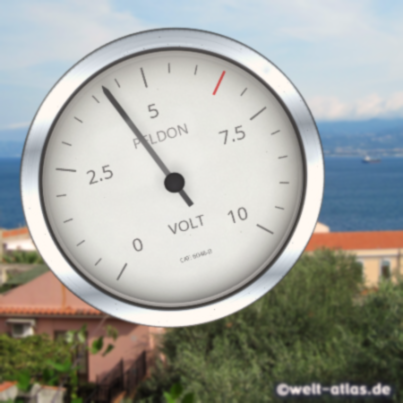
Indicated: value=4.25 unit=V
